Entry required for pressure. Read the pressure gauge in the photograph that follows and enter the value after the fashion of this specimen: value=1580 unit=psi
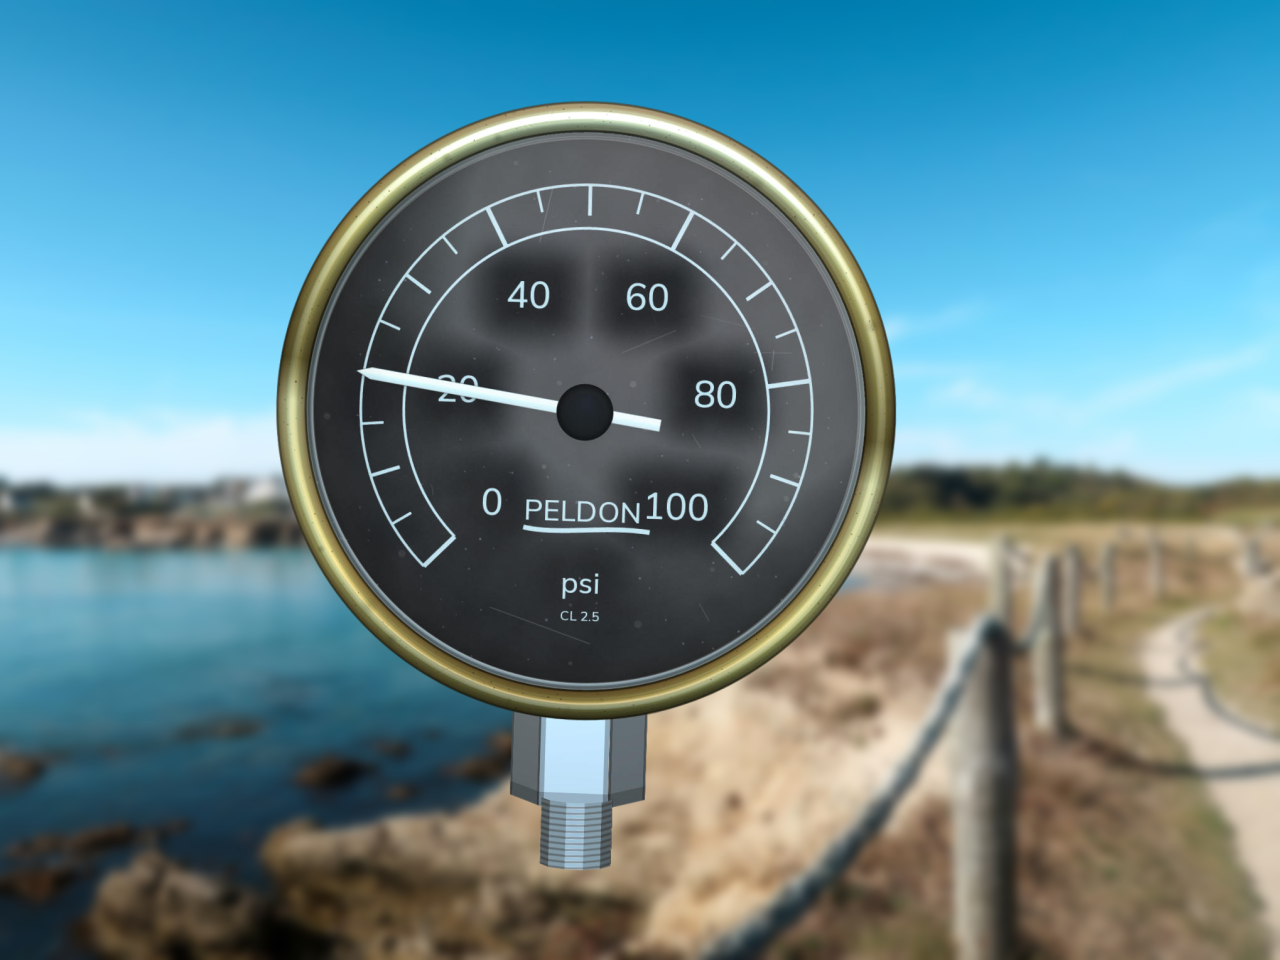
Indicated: value=20 unit=psi
